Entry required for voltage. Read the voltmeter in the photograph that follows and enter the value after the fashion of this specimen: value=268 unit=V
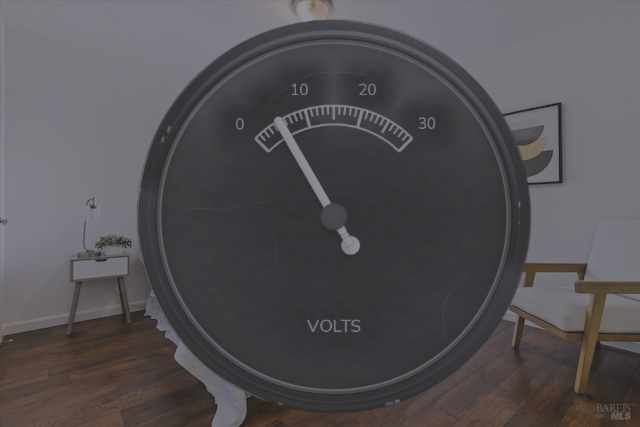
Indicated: value=5 unit=V
